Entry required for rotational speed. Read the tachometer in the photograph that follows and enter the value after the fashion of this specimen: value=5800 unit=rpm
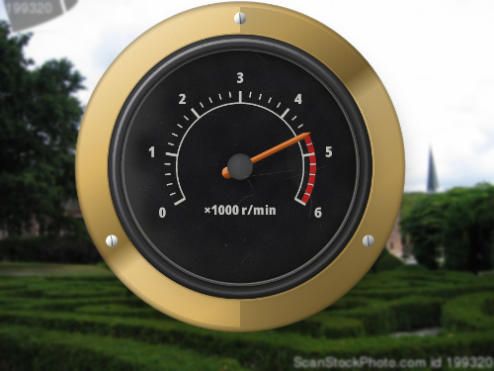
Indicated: value=4600 unit=rpm
